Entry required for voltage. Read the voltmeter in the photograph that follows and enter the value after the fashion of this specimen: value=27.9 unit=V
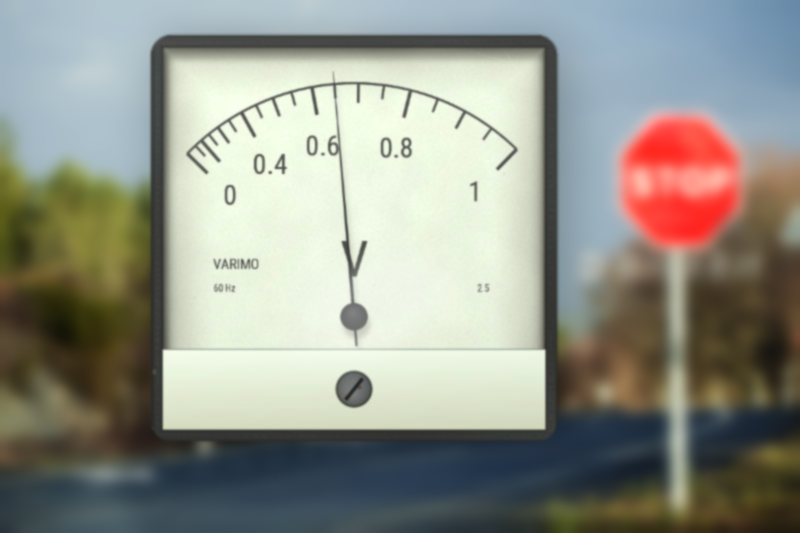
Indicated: value=0.65 unit=V
